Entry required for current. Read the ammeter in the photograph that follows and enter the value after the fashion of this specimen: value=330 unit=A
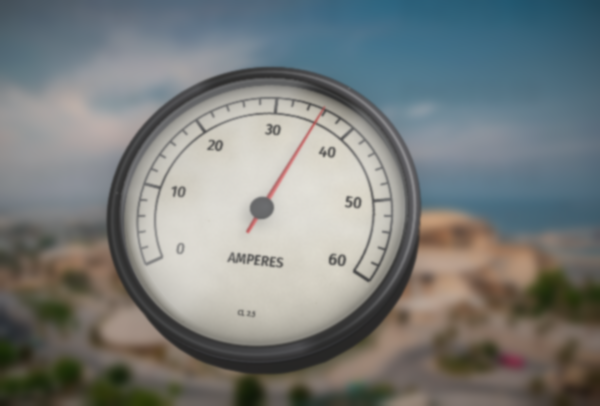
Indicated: value=36 unit=A
